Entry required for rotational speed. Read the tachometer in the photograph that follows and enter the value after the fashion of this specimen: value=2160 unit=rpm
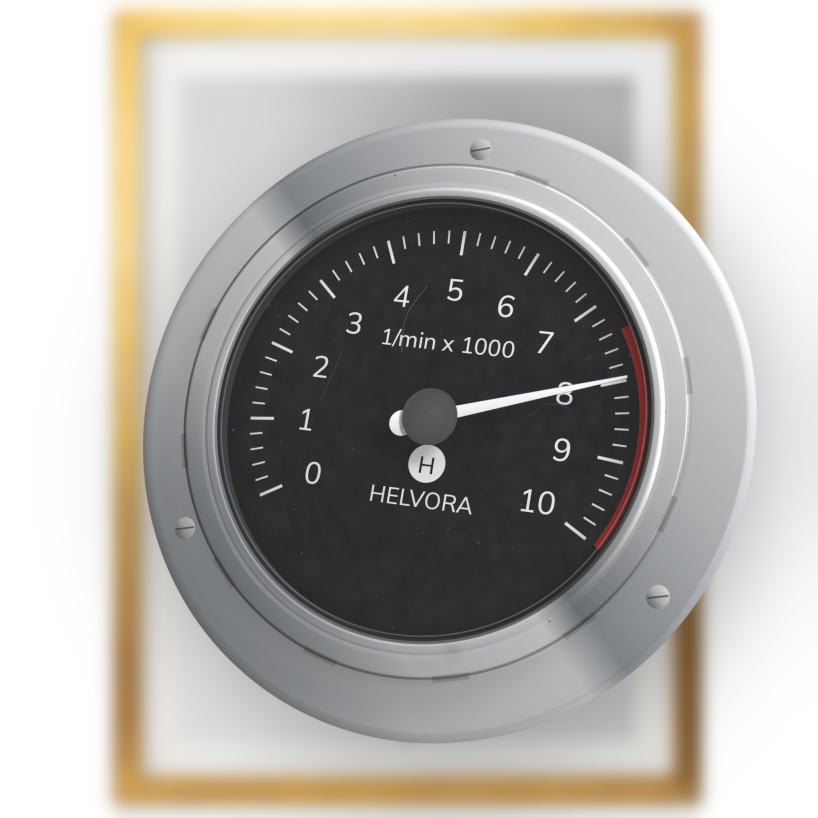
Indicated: value=8000 unit=rpm
